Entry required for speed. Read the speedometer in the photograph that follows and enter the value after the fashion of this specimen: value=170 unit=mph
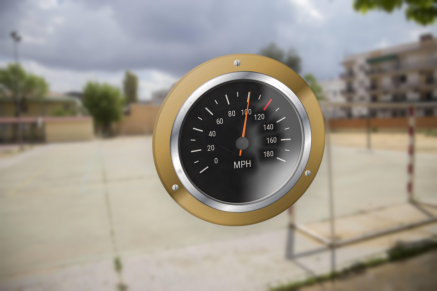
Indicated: value=100 unit=mph
